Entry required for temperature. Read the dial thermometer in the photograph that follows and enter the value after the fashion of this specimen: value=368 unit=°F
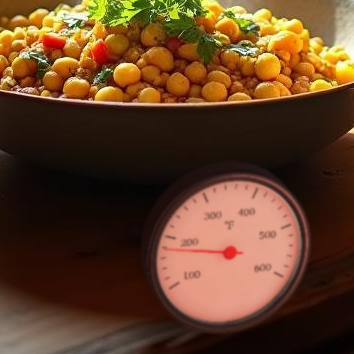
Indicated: value=180 unit=°F
